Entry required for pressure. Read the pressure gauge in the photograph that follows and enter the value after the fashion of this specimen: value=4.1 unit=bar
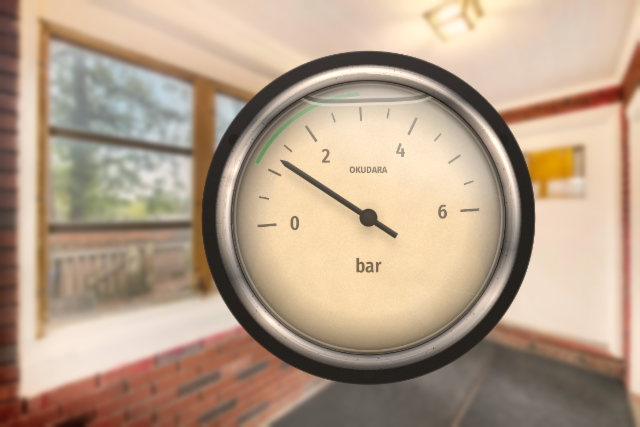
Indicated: value=1.25 unit=bar
